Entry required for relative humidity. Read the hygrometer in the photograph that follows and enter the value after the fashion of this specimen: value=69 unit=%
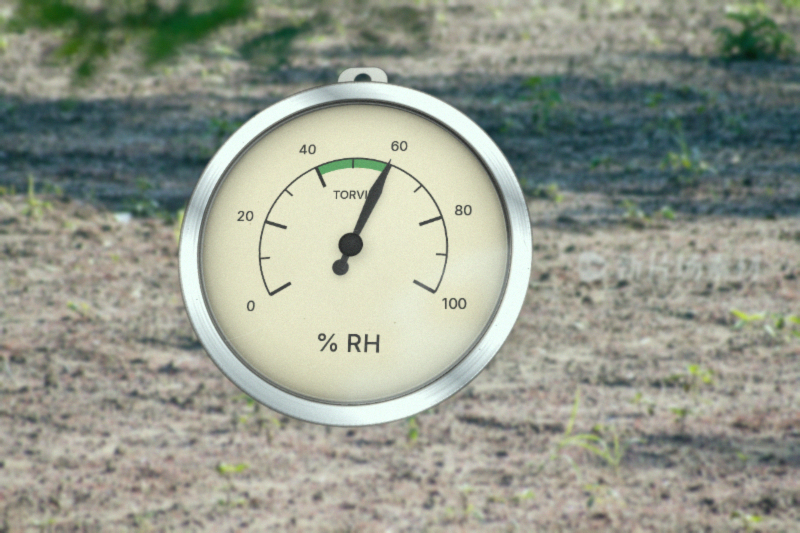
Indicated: value=60 unit=%
